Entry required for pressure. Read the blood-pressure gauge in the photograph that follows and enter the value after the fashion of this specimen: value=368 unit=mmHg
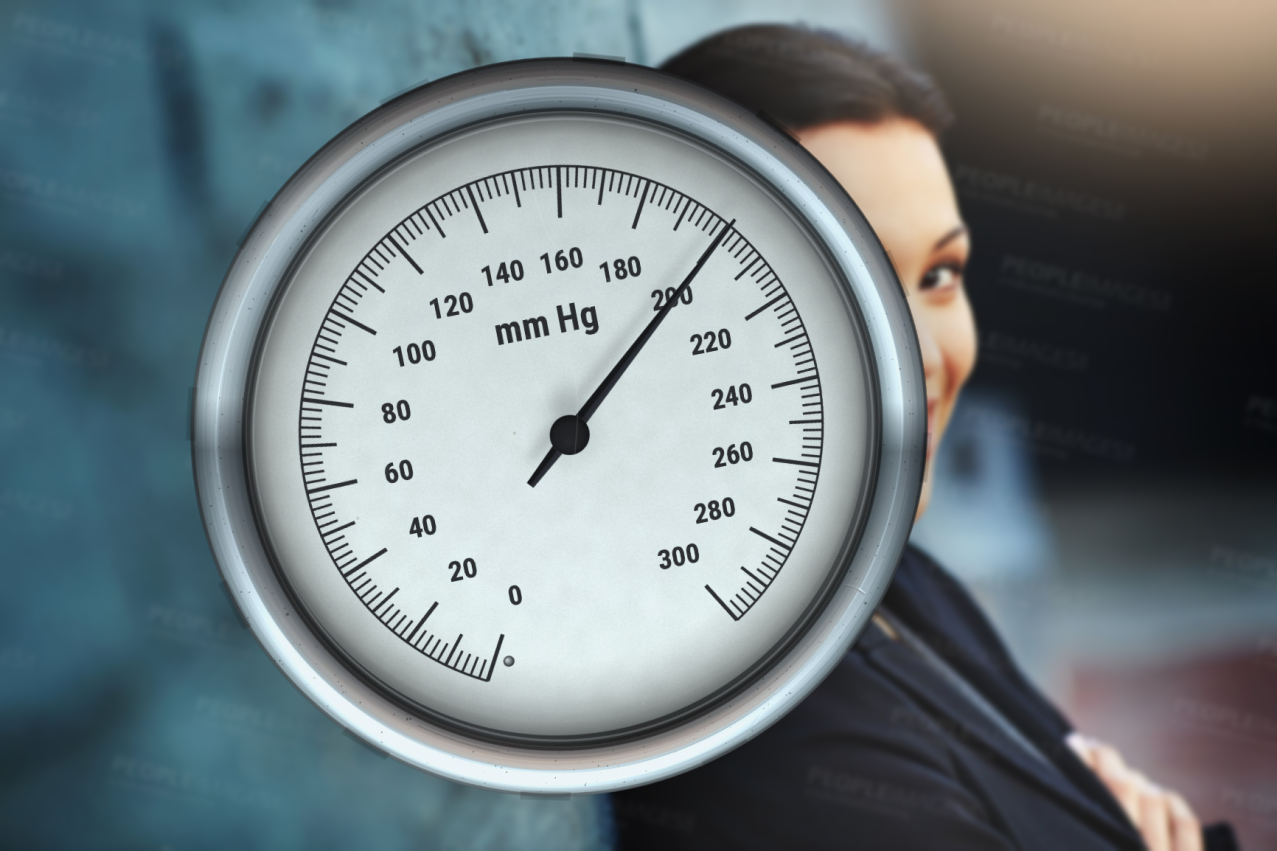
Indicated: value=200 unit=mmHg
